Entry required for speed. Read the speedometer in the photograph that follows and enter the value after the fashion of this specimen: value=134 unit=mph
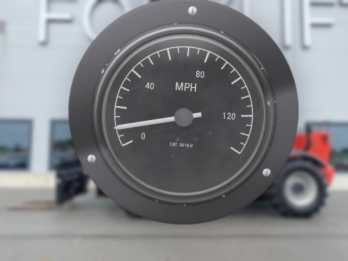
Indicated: value=10 unit=mph
